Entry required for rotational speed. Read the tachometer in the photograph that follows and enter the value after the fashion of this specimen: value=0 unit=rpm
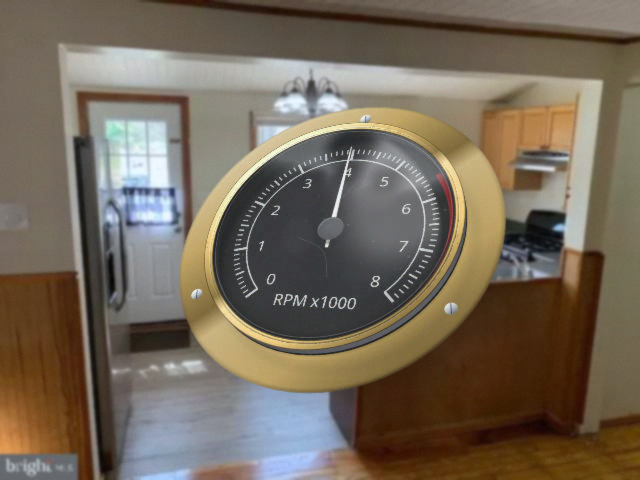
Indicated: value=4000 unit=rpm
